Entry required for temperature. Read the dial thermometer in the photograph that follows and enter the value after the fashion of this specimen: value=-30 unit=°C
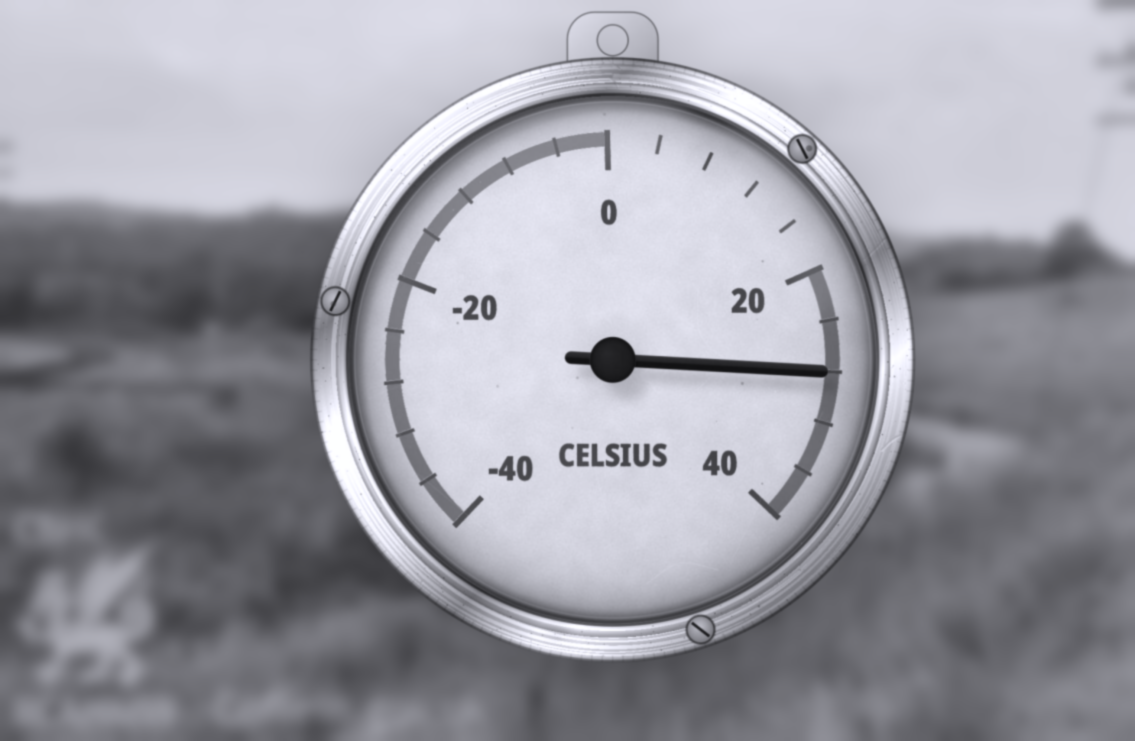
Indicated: value=28 unit=°C
